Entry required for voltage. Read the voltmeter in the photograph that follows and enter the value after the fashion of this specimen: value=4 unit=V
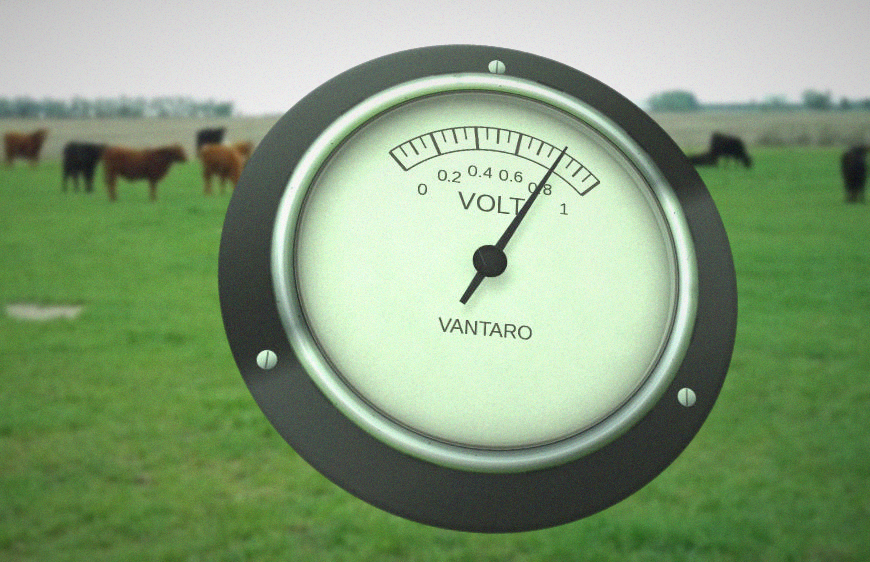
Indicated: value=0.8 unit=V
